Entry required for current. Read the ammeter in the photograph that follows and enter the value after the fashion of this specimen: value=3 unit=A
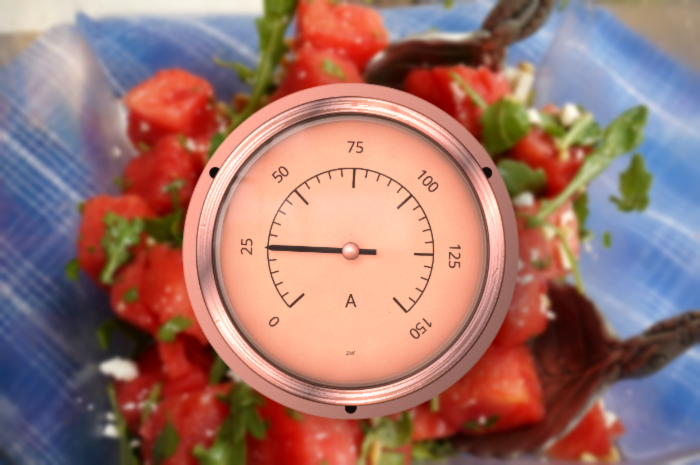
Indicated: value=25 unit=A
